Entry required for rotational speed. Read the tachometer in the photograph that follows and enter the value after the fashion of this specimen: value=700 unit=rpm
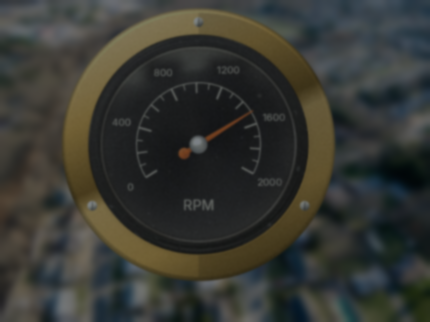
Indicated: value=1500 unit=rpm
